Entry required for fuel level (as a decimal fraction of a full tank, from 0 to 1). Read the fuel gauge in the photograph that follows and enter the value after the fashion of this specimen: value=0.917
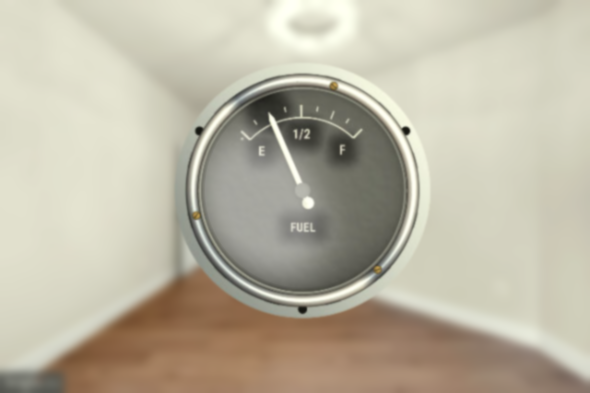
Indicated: value=0.25
